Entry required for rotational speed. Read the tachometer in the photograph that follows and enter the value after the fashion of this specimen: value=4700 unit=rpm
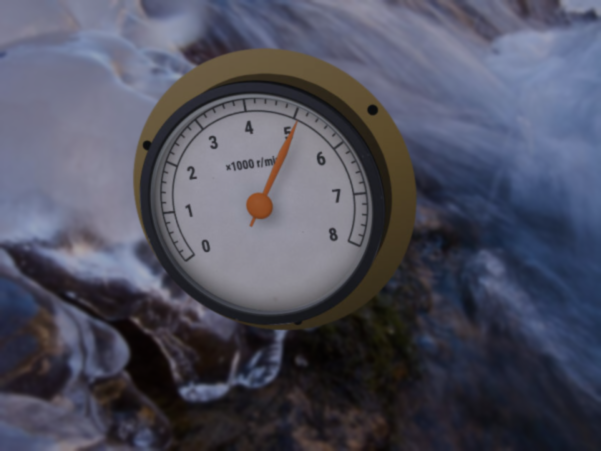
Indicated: value=5100 unit=rpm
